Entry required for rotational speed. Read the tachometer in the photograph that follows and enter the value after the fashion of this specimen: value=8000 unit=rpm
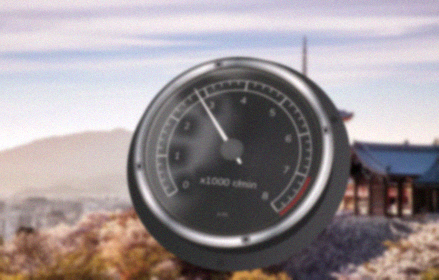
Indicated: value=2800 unit=rpm
